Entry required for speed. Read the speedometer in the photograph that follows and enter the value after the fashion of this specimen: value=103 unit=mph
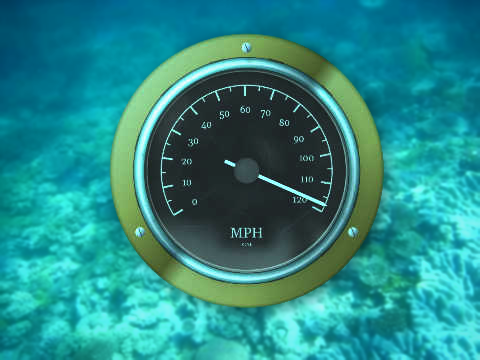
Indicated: value=117.5 unit=mph
